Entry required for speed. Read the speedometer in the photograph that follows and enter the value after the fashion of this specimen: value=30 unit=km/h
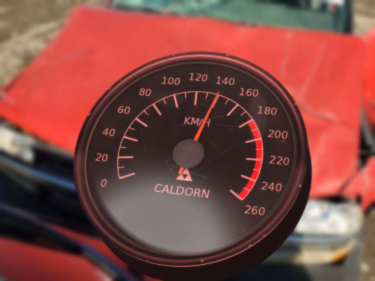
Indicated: value=140 unit=km/h
